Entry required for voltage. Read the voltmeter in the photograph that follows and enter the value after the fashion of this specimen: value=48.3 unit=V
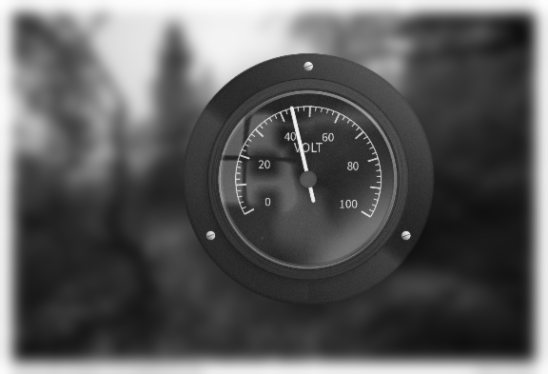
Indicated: value=44 unit=V
